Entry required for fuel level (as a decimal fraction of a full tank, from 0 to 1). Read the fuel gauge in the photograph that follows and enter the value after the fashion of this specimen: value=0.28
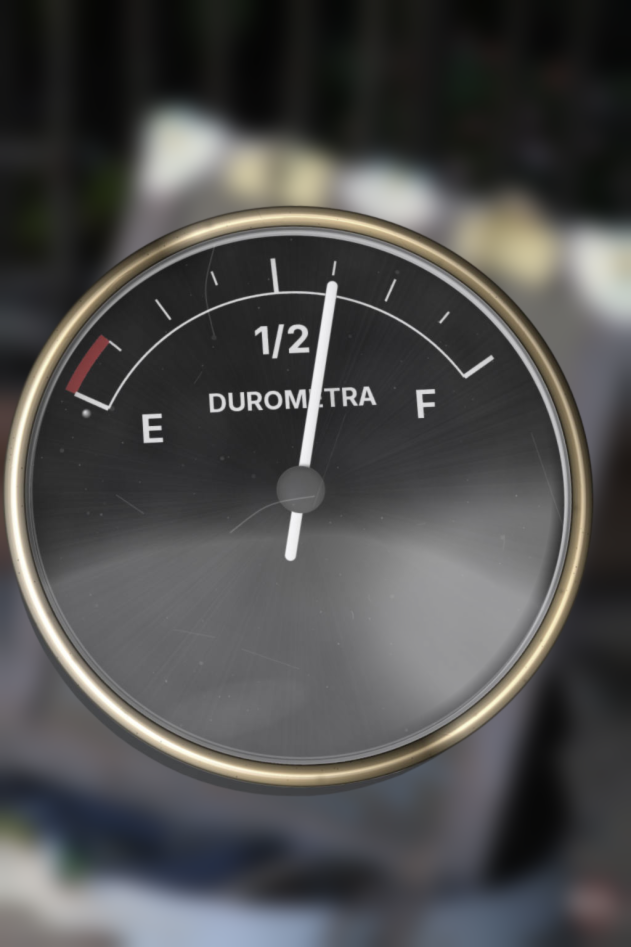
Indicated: value=0.625
